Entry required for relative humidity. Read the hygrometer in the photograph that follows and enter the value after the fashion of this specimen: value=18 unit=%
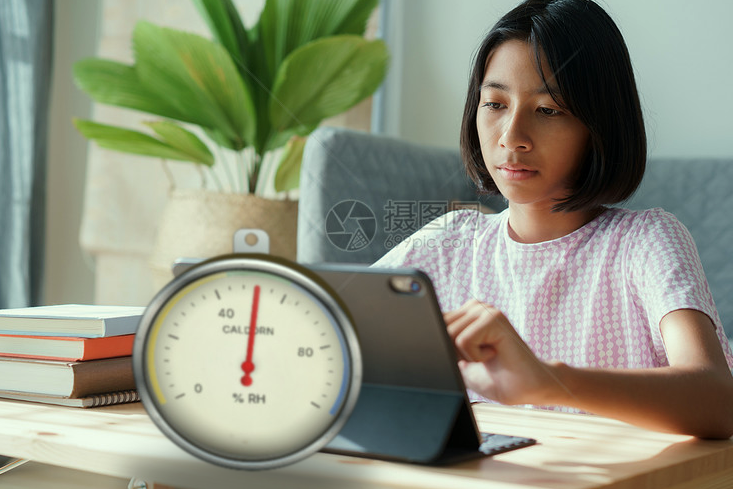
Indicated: value=52 unit=%
